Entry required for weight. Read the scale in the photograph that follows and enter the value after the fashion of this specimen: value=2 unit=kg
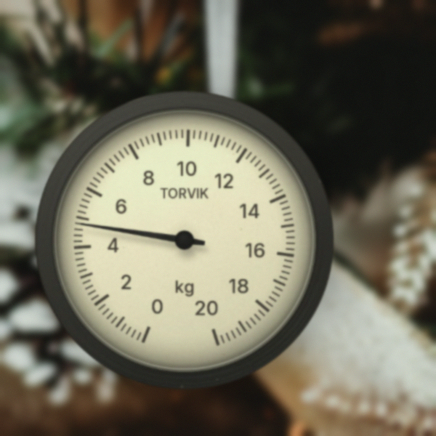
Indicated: value=4.8 unit=kg
